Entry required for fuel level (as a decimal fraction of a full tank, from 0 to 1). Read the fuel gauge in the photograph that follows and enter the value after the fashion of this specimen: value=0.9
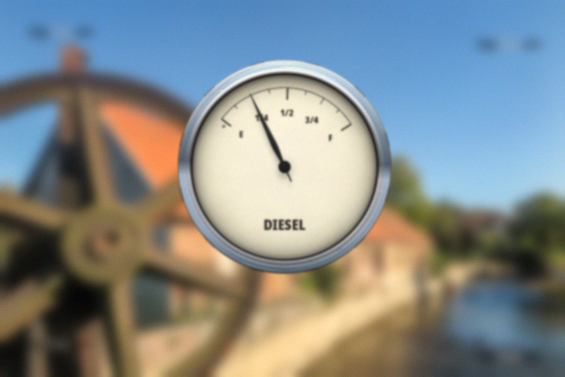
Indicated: value=0.25
